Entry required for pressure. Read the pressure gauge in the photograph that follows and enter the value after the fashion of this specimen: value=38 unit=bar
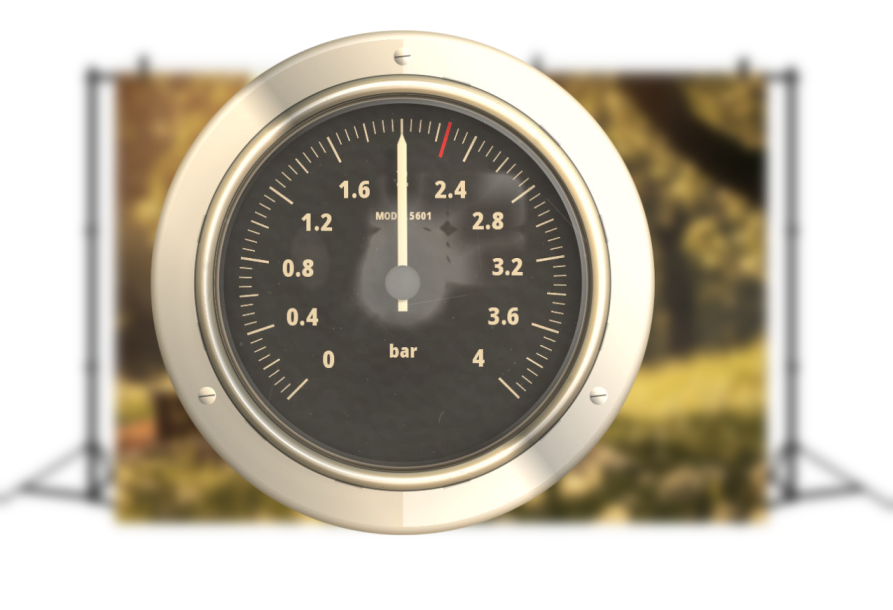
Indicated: value=2 unit=bar
